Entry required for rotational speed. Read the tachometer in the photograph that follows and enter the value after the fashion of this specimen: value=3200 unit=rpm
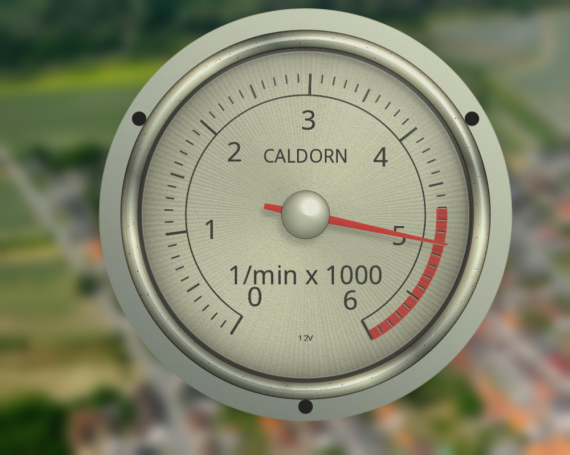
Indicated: value=5000 unit=rpm
